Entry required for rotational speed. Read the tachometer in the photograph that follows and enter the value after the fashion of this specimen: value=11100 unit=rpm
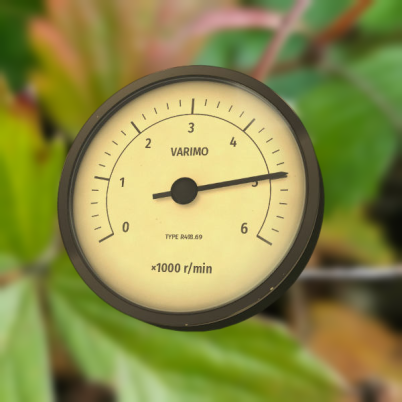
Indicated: value=5000 unit=rpm
